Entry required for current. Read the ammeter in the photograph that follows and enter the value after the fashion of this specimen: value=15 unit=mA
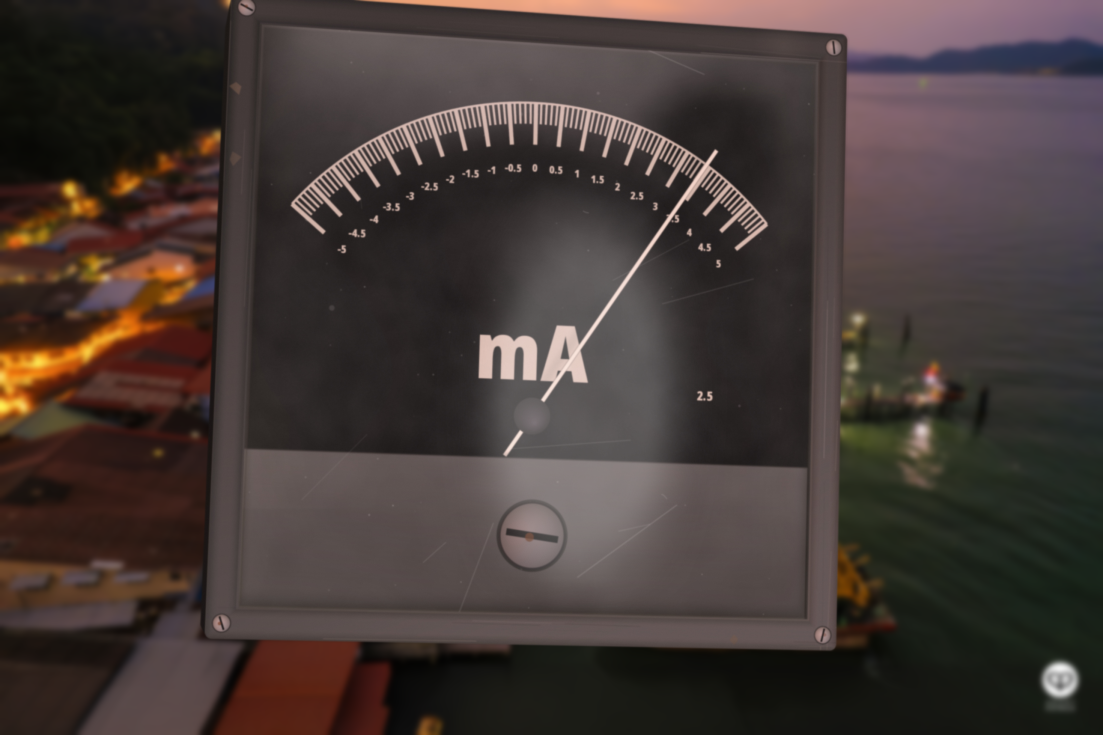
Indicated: value=3.4 unit=mA
